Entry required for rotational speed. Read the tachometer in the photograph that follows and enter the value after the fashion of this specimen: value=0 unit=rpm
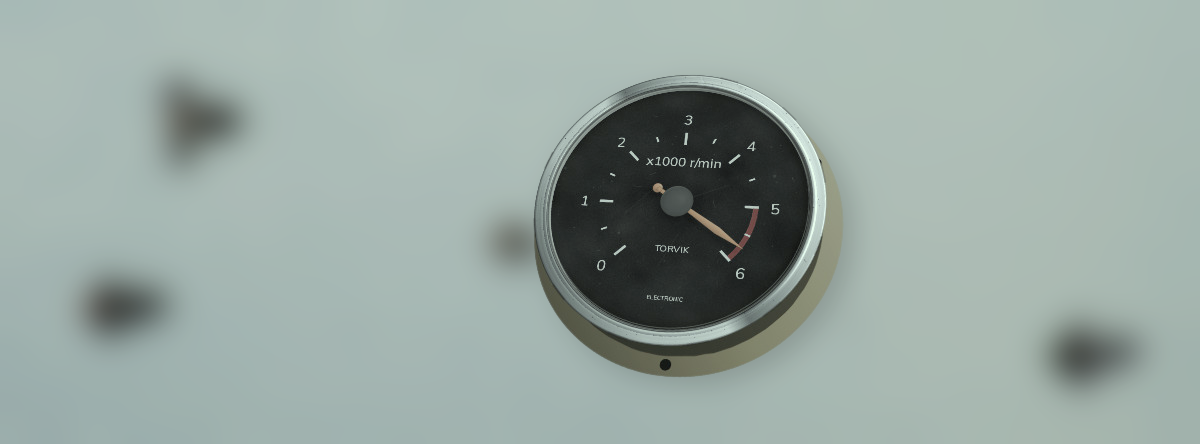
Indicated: value=5750 unit=rpm
